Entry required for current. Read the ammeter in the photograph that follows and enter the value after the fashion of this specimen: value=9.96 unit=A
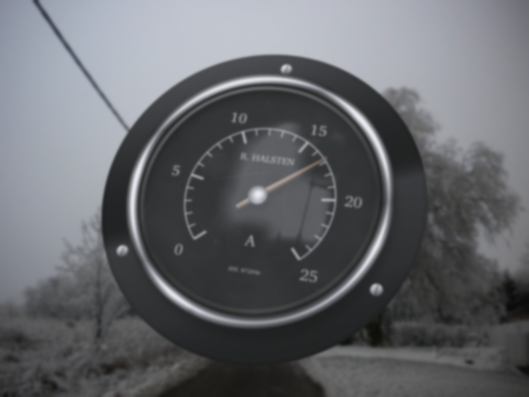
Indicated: value=17 unit=A
